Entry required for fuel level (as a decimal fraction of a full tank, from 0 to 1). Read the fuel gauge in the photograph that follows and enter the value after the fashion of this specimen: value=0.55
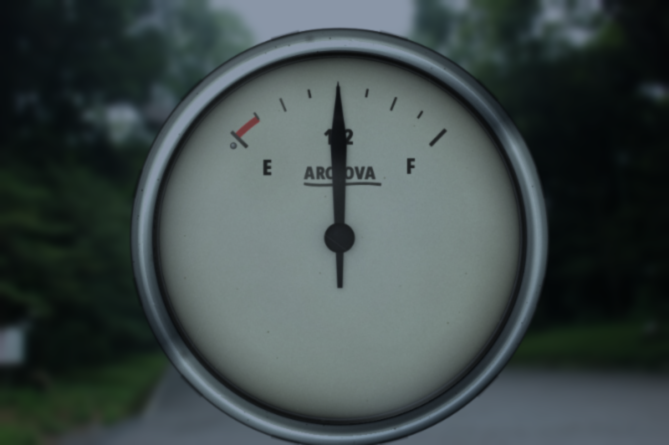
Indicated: value=0.5
